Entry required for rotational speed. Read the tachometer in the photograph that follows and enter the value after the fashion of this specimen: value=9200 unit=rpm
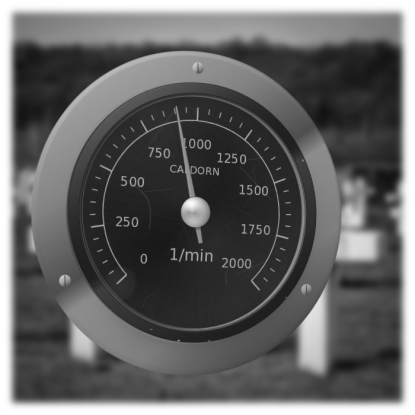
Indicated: value=900 unit=rpm
